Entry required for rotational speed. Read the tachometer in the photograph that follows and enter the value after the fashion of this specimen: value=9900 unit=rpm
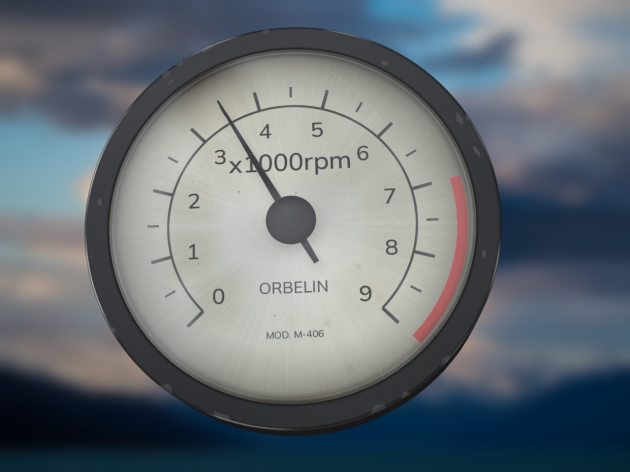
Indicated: value=3500 unit=rpm
